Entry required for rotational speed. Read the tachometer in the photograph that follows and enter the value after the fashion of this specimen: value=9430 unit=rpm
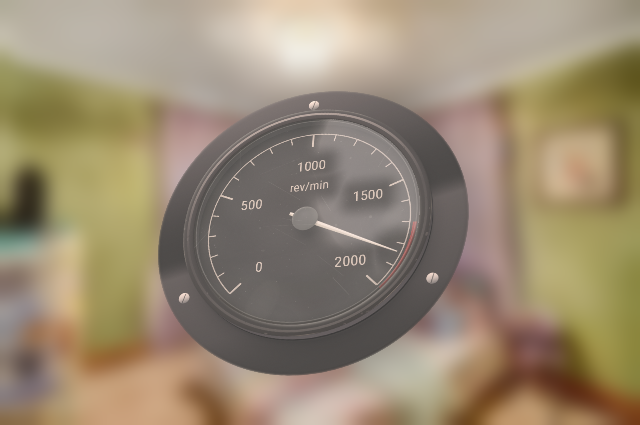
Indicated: value=1850 unit=rpm
